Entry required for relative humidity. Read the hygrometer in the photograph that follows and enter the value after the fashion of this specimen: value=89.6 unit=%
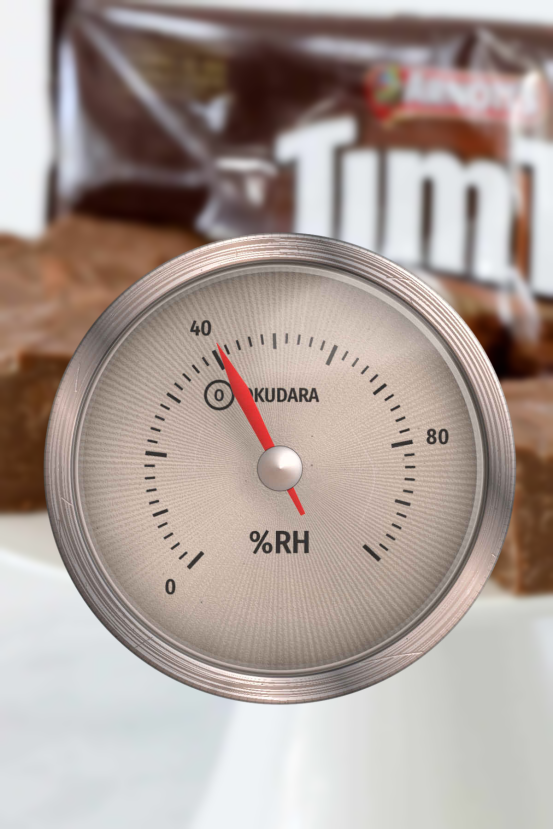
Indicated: value=41 unit=%
